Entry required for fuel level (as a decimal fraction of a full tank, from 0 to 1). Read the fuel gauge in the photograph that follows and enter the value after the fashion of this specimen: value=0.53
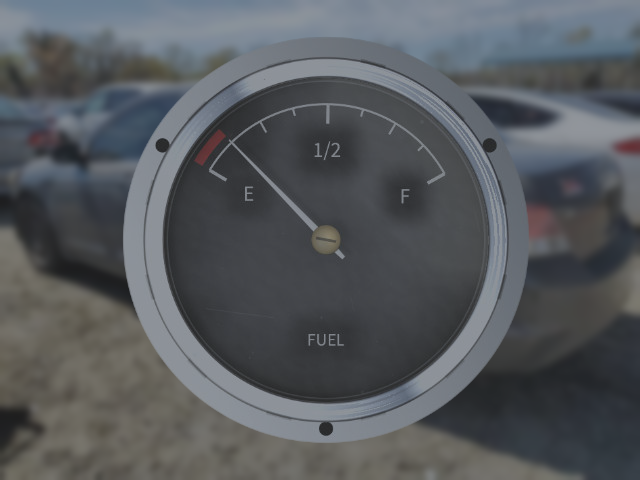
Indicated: value=0.125
